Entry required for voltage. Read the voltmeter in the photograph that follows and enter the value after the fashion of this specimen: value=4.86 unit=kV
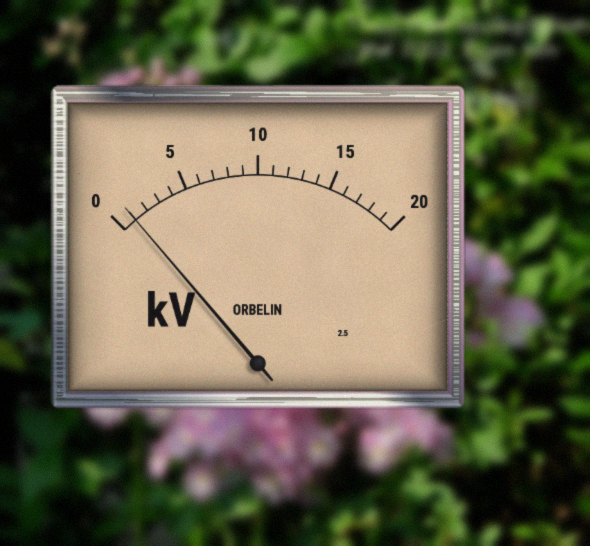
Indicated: value=1 unit=kV
